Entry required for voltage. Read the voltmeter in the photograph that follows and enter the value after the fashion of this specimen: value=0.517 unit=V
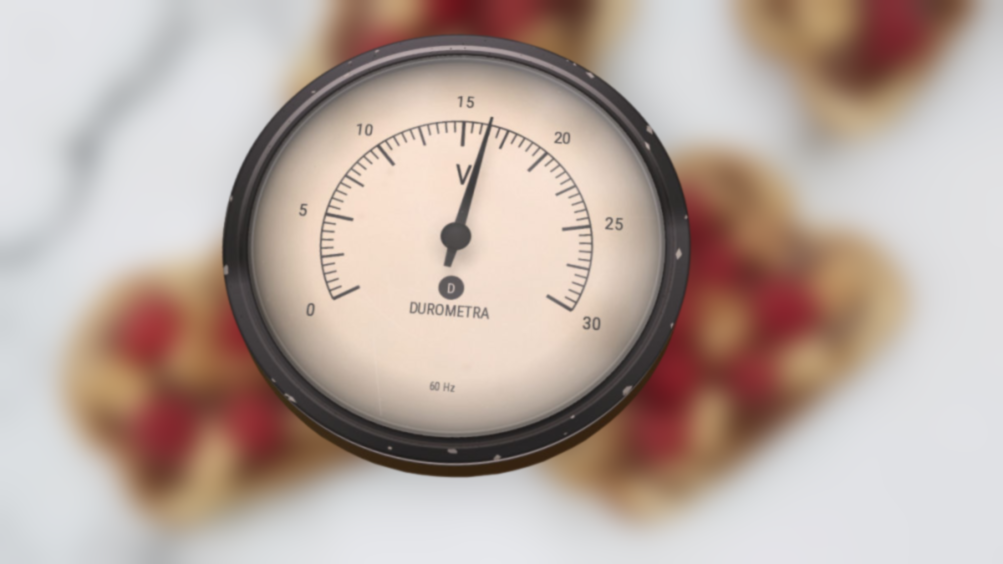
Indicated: value=16.5 unit=V
